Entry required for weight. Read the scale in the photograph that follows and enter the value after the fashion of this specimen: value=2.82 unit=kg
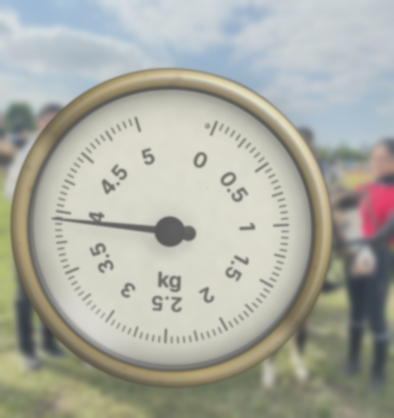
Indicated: value=3.95 unit=kg
